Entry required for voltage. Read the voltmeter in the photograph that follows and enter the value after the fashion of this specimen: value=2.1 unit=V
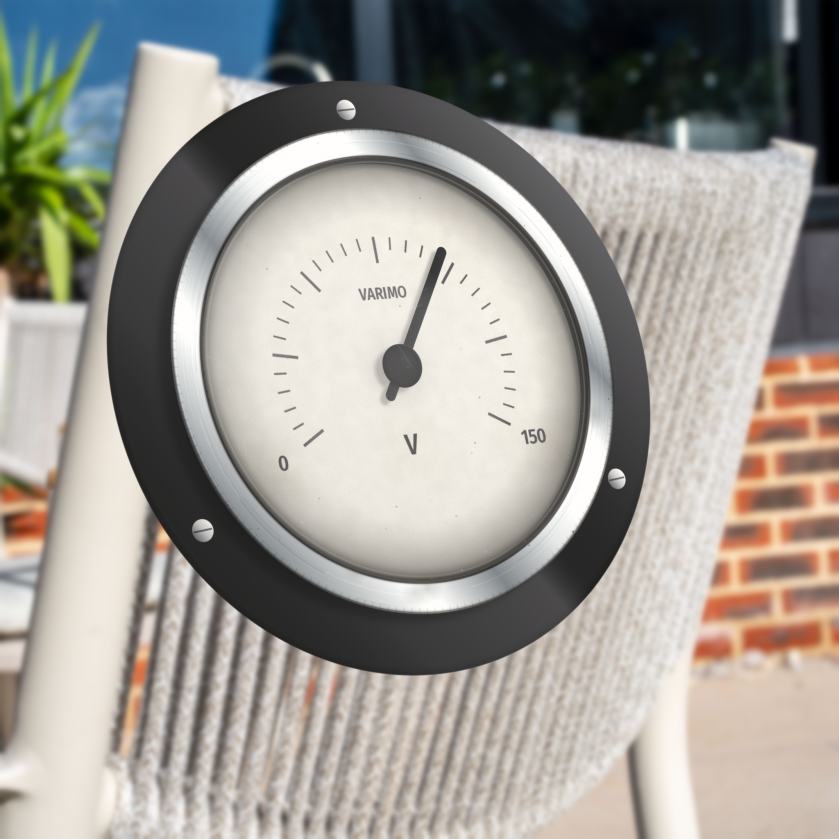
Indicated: value=95 unit=V
